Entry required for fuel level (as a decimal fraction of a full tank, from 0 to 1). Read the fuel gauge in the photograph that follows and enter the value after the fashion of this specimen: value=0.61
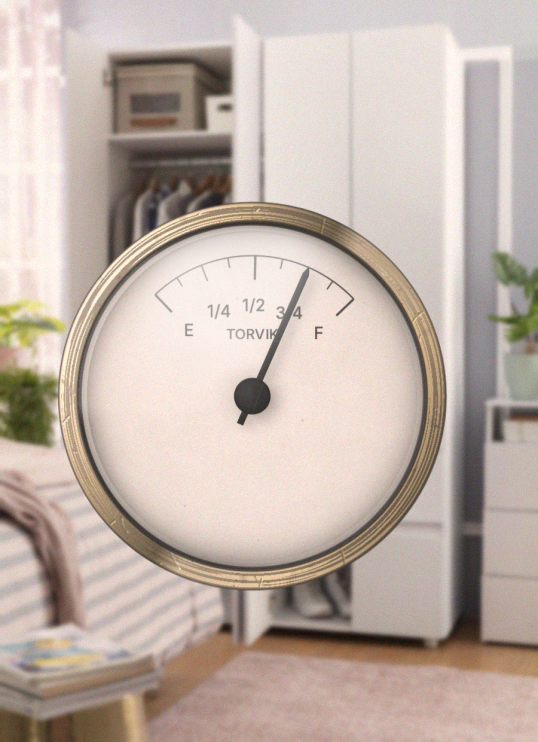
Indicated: value=0.75
